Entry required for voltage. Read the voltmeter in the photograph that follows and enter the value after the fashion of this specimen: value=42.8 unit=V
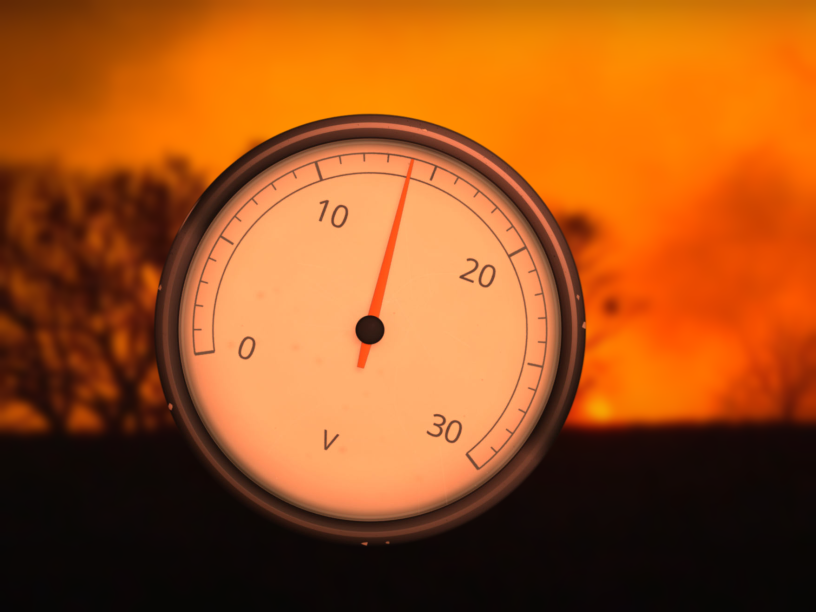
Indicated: value=14 unit=V
